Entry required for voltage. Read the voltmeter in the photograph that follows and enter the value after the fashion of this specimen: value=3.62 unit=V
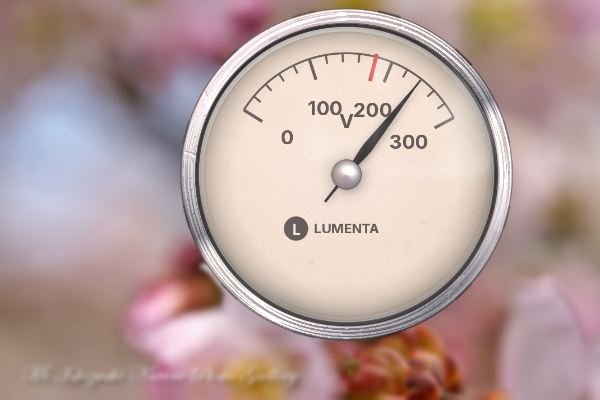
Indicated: value=240 unit=V
